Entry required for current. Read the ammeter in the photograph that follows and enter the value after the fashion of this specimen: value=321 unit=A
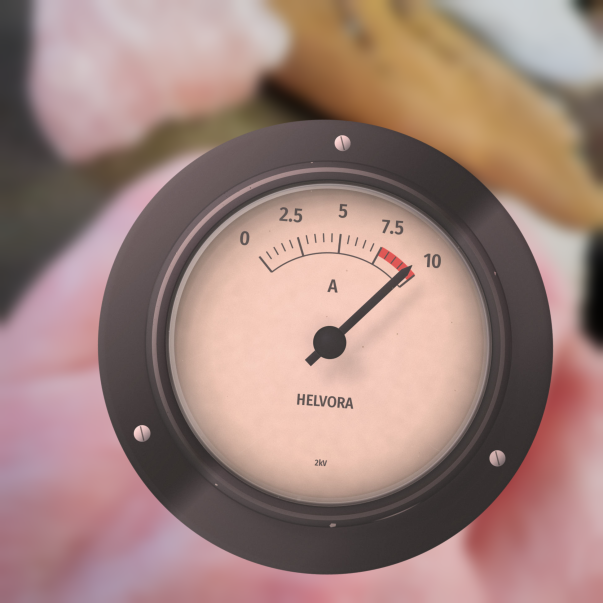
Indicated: value=9.5 unit=A
